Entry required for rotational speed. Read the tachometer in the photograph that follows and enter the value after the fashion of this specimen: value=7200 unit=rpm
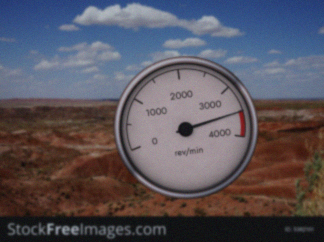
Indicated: value=3500 unit=rpm
